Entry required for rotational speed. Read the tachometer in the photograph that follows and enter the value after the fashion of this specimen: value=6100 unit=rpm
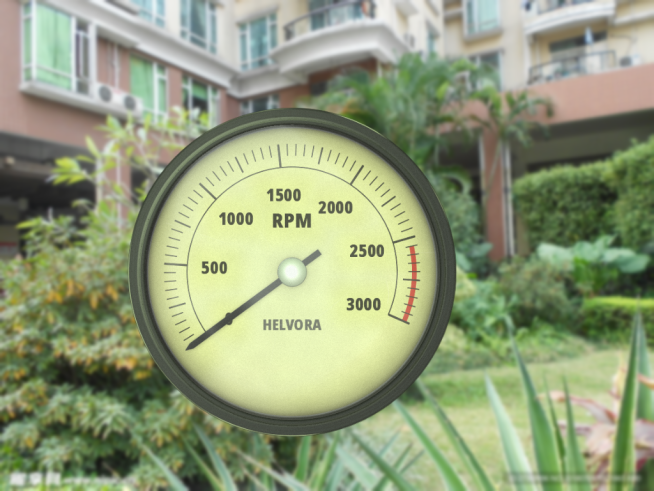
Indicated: value=0 unit=rpm
